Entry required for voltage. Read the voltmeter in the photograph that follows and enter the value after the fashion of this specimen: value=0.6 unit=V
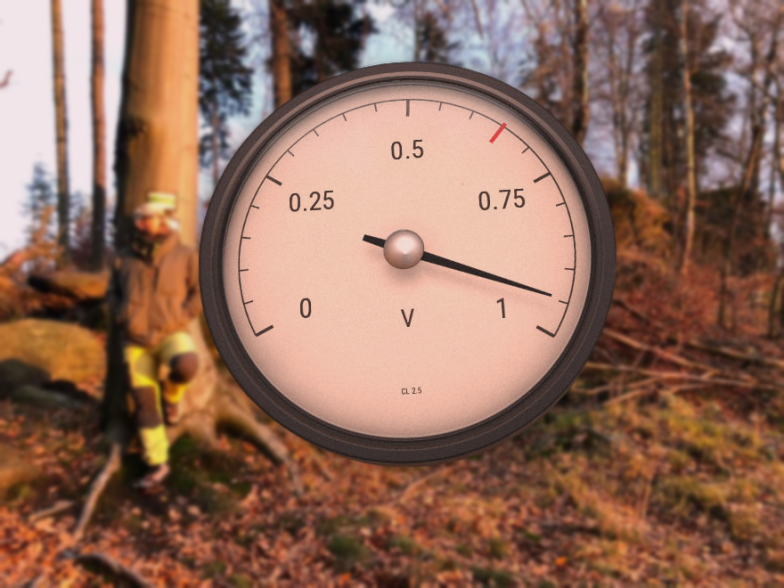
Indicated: value=0.95 unit=V
